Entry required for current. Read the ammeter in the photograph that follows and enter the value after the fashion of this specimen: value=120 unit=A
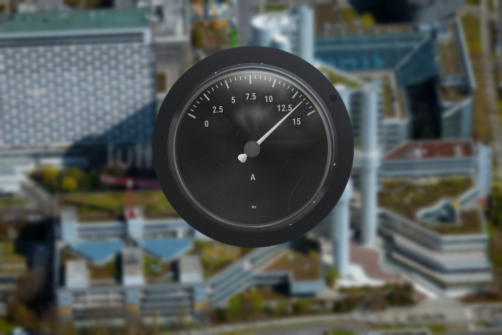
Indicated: value=13.5 unit=A
